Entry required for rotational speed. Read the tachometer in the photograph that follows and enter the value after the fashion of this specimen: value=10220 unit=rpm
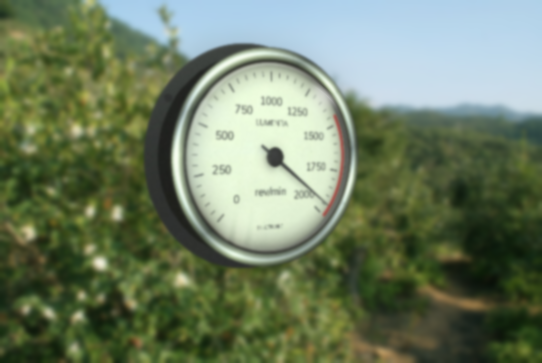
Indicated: value=1950 unit=rpm
